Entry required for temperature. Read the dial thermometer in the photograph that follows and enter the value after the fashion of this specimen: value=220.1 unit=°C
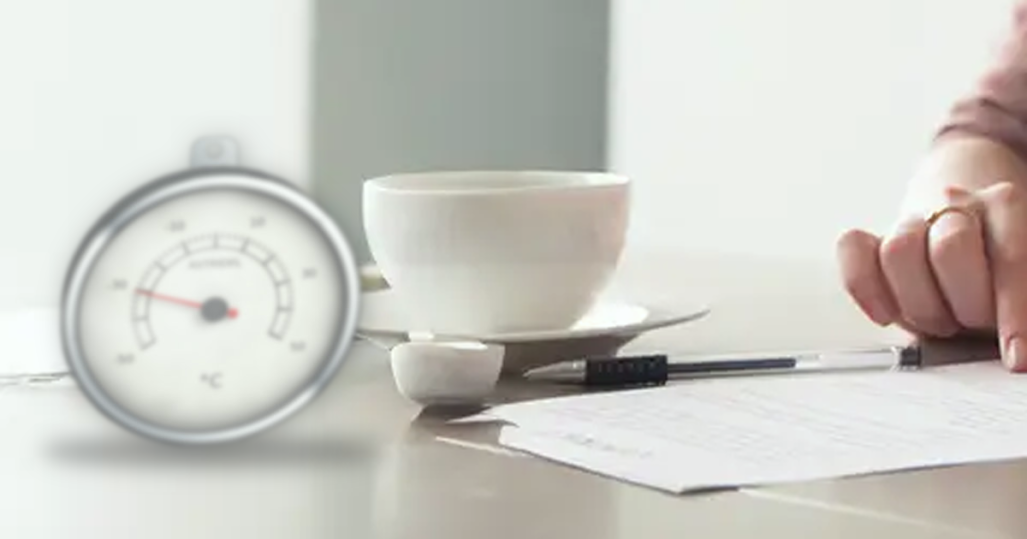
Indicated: value=-30 unit=°C
